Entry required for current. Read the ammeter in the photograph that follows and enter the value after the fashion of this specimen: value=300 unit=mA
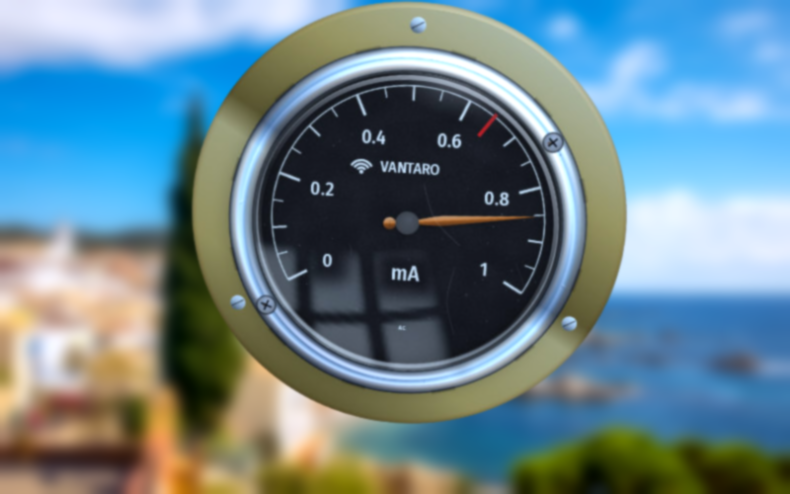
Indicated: value=0.85 unit=mA
